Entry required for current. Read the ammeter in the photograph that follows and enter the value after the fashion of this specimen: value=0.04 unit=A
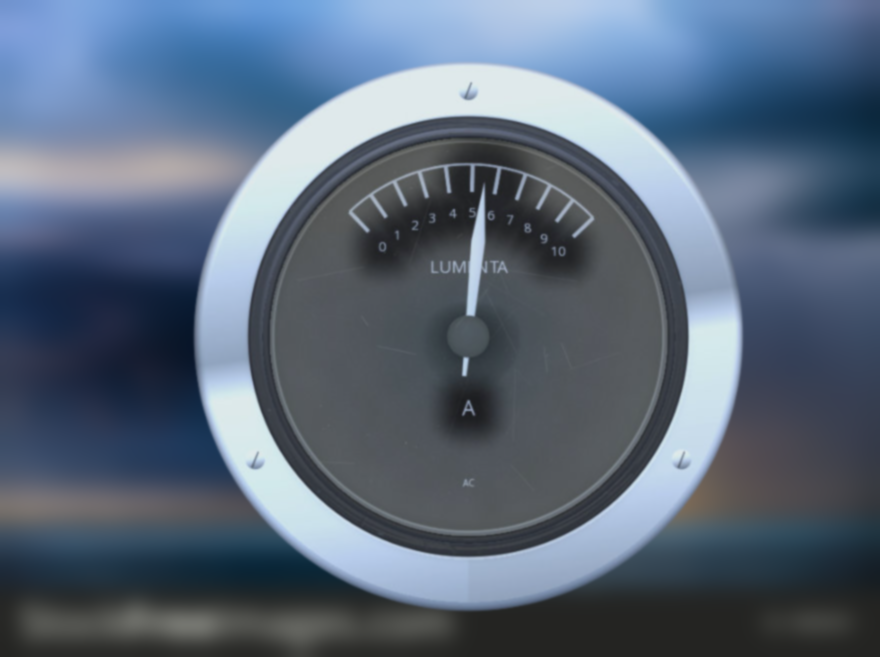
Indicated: value=5.5 unit=A
